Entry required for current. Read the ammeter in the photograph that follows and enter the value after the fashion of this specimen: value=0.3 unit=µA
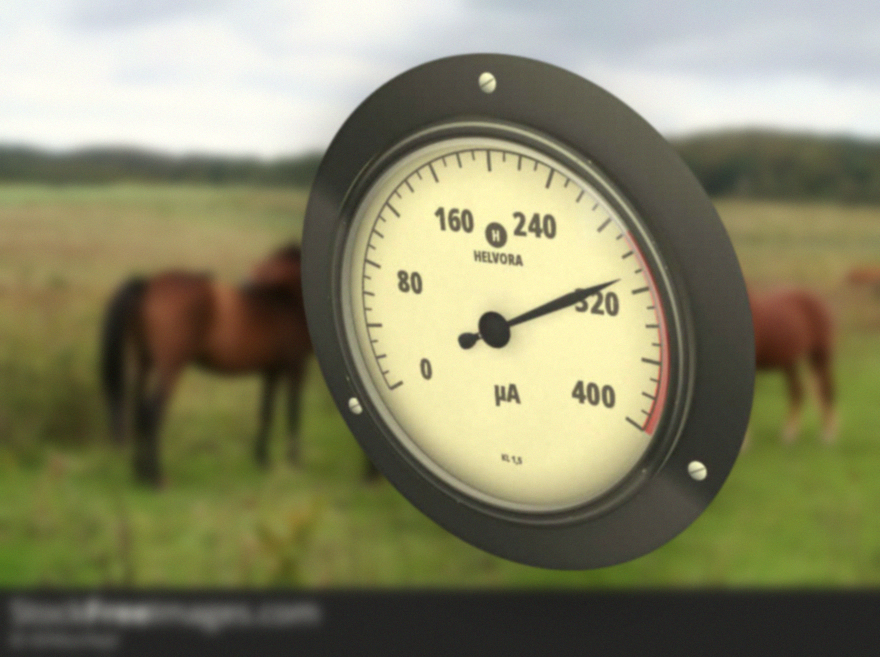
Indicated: value=310 unit=µA
